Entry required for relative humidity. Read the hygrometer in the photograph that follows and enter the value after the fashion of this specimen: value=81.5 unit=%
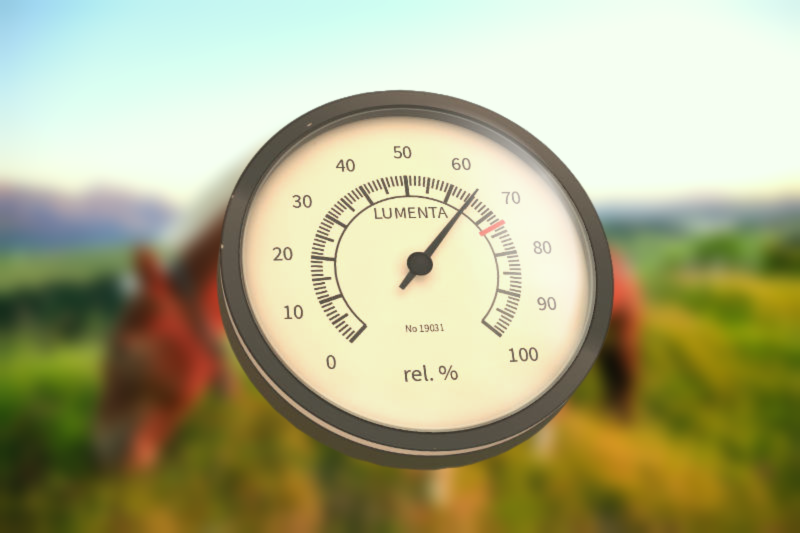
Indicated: value=65 unit=%
